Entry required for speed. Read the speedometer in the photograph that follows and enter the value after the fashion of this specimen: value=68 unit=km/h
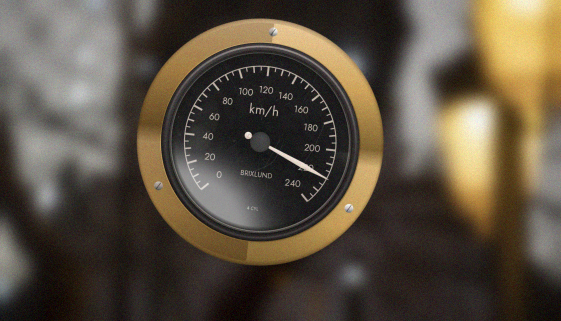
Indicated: value=220 unit=km/h
